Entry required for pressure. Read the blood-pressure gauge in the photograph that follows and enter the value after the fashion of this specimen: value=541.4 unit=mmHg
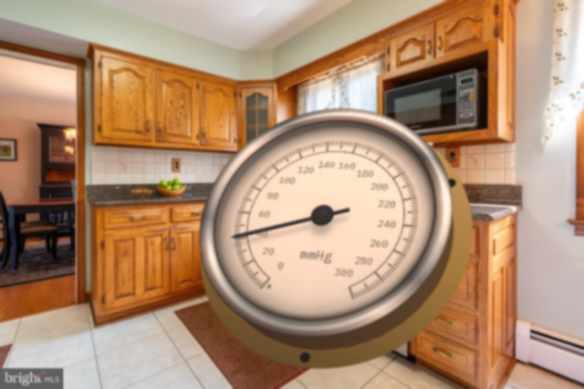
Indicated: value=40 unit=mmHg
